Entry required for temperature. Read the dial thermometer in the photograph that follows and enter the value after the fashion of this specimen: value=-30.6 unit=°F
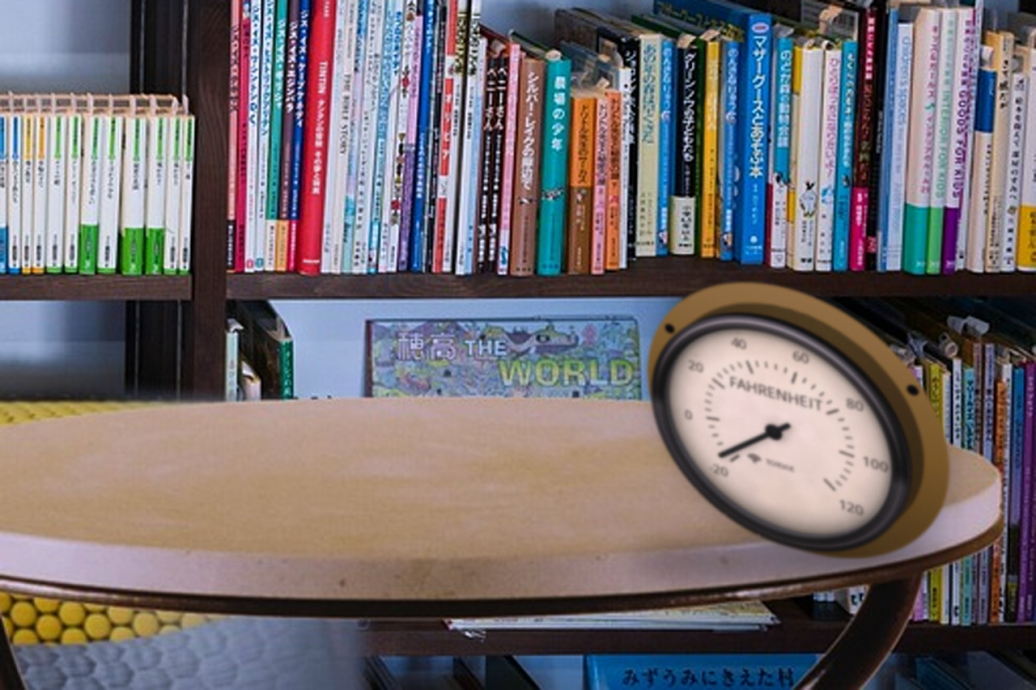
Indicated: value=-16 unit=°F
